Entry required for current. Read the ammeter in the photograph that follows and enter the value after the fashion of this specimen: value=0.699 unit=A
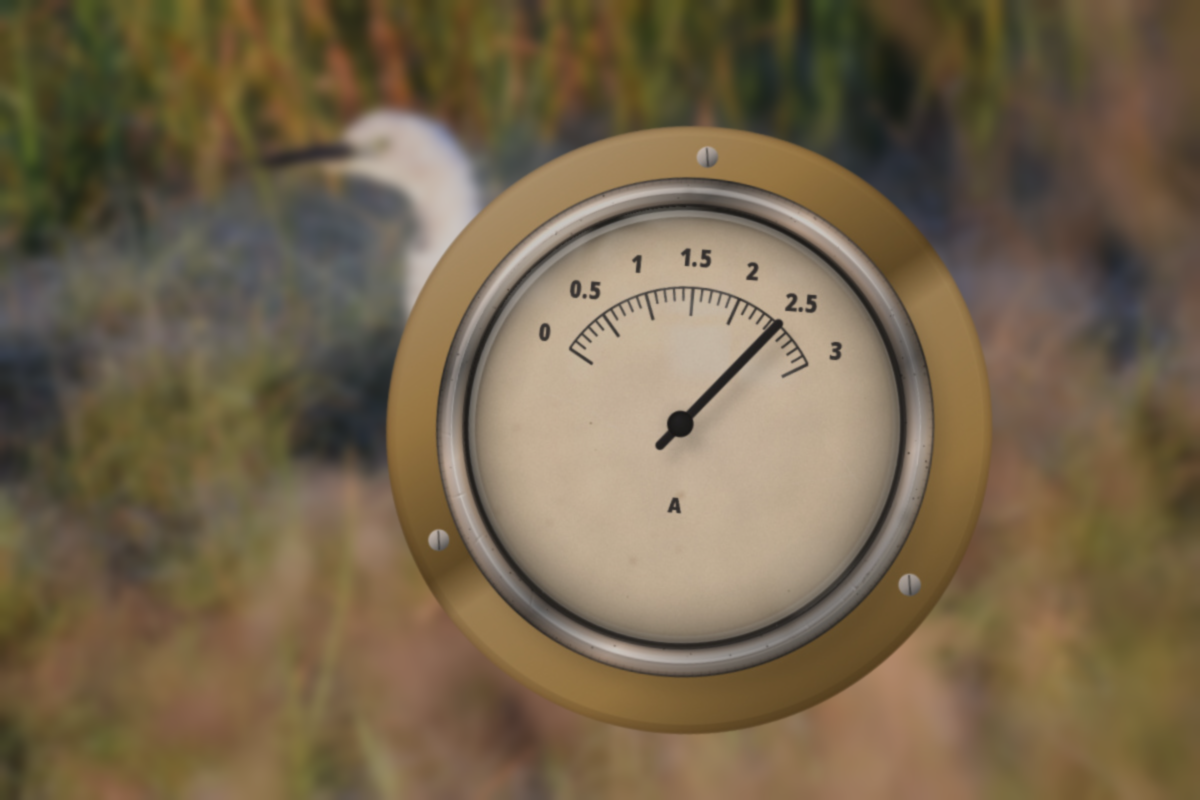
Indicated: value=2.5 unit=A
